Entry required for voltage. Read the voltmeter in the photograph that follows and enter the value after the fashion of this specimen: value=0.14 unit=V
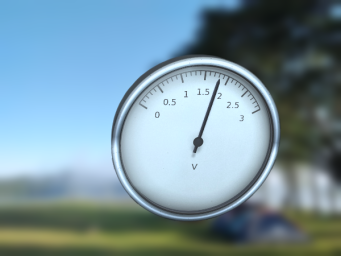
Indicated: value=1.8 unit=V
